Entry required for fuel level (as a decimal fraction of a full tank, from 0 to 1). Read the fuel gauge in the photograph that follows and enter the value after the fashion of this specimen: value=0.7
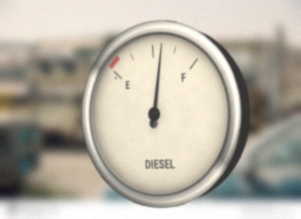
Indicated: value=0.625
